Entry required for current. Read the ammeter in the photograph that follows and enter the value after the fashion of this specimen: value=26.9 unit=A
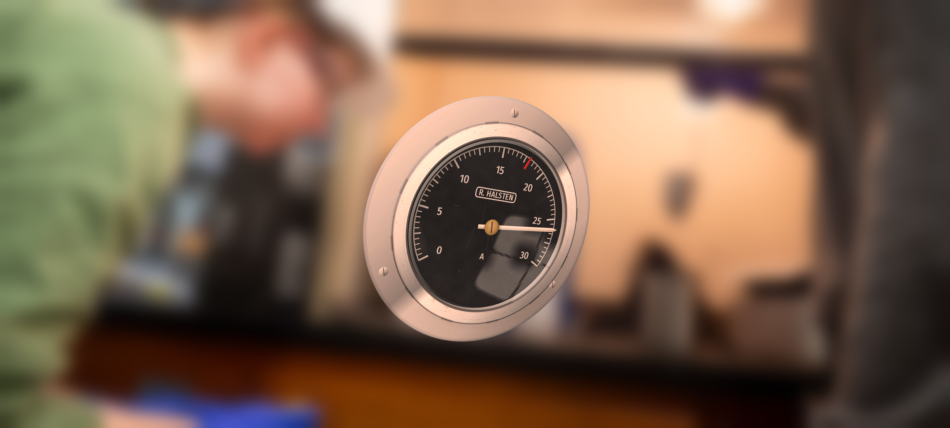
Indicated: value=26 unit=A
